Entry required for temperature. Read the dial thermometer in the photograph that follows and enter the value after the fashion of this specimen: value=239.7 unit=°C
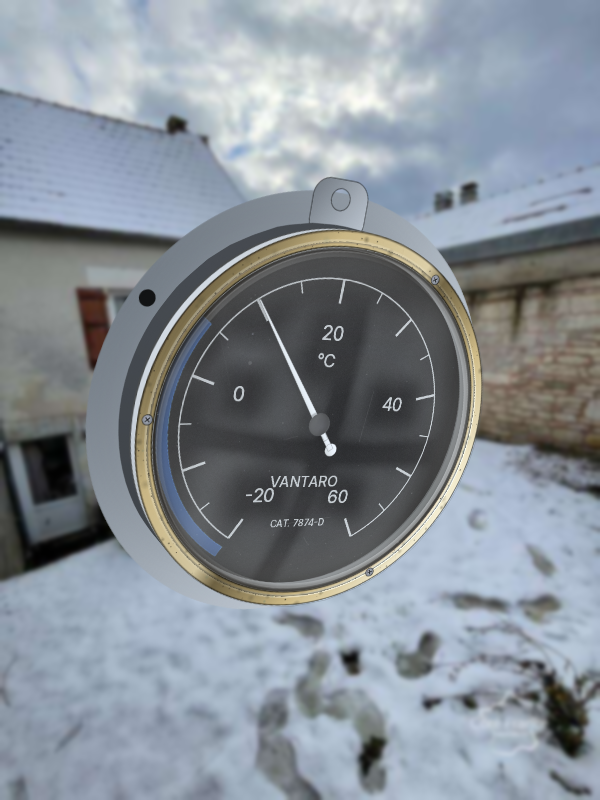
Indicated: value=10 unit=°C
